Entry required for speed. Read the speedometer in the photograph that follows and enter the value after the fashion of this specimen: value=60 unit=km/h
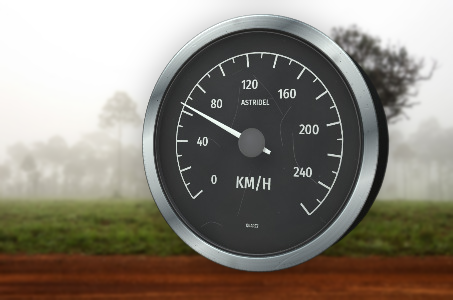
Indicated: value=65 unit=km/h
